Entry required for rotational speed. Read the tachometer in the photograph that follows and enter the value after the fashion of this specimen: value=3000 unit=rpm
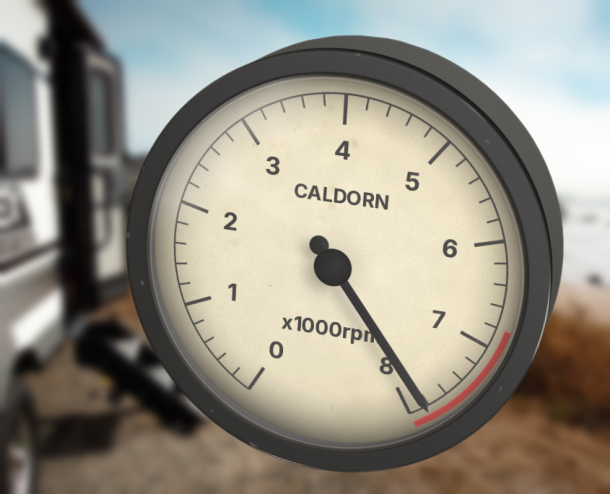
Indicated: value=7800 unit=rpm
